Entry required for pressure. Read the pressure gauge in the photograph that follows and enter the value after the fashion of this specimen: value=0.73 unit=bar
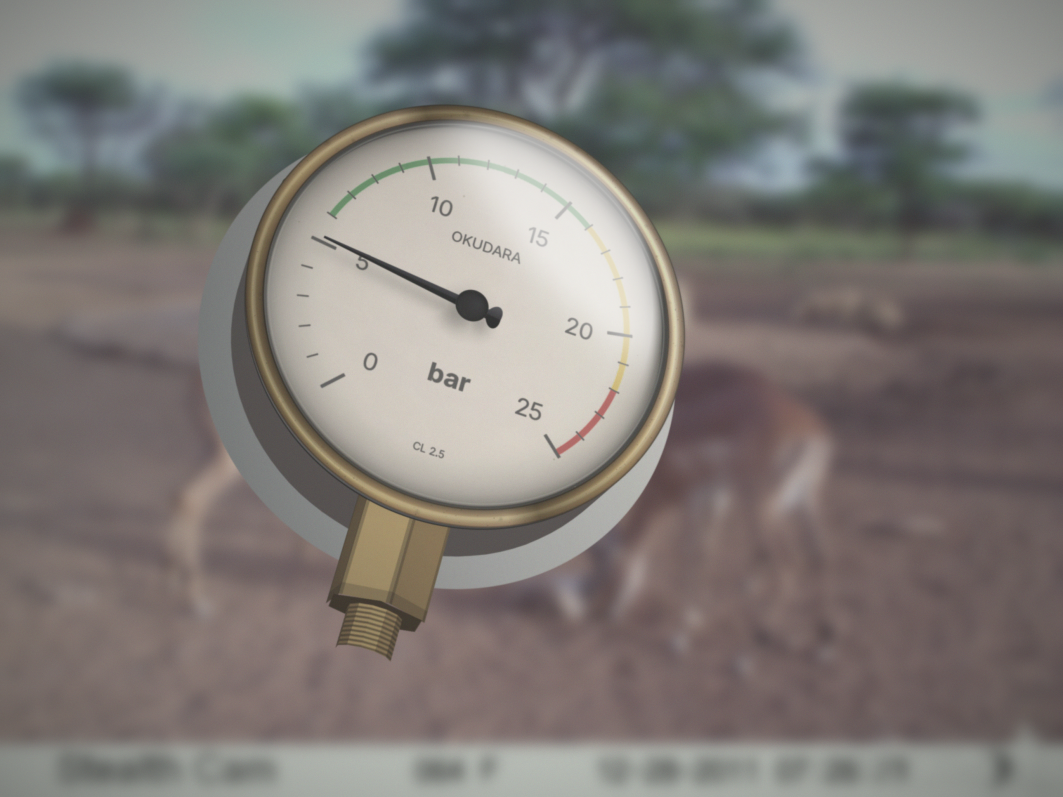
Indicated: value=5 unit=bar
